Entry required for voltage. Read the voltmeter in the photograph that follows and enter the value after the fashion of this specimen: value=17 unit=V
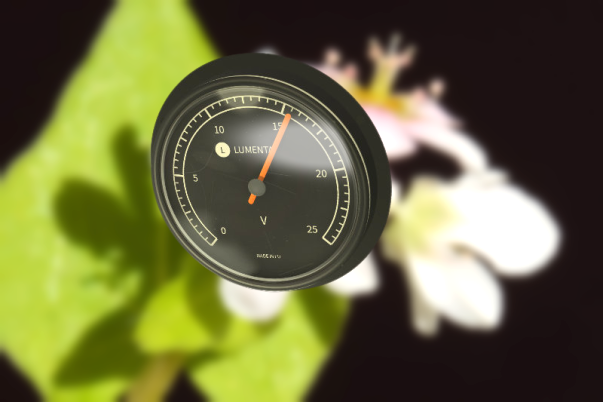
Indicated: value=15.5 unit=V
